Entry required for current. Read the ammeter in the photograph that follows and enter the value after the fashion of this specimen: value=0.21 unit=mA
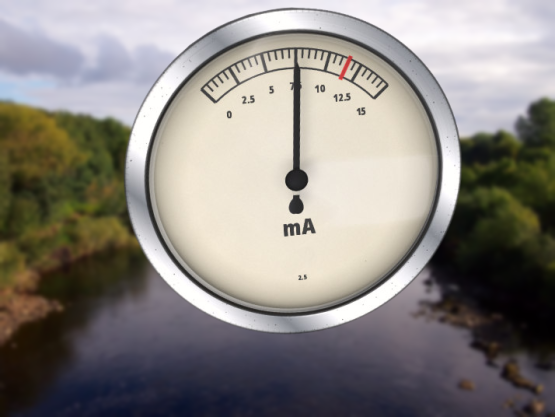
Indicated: value=7.5 unit=mA
